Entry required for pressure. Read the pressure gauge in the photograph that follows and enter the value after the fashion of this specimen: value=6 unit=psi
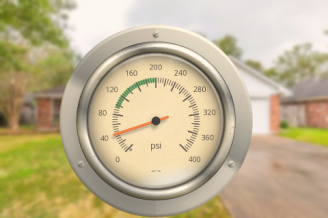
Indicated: value=40 unit=psi
